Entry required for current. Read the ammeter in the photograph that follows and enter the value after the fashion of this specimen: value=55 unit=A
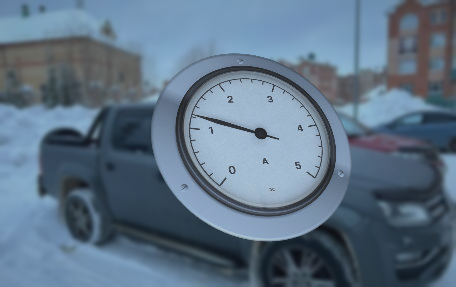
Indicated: value=1.2 unit=A
